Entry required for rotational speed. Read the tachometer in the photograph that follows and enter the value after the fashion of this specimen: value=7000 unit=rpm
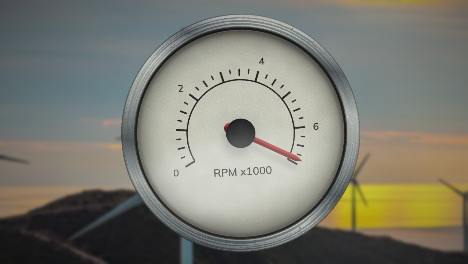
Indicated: value=6875 unit=rpm
